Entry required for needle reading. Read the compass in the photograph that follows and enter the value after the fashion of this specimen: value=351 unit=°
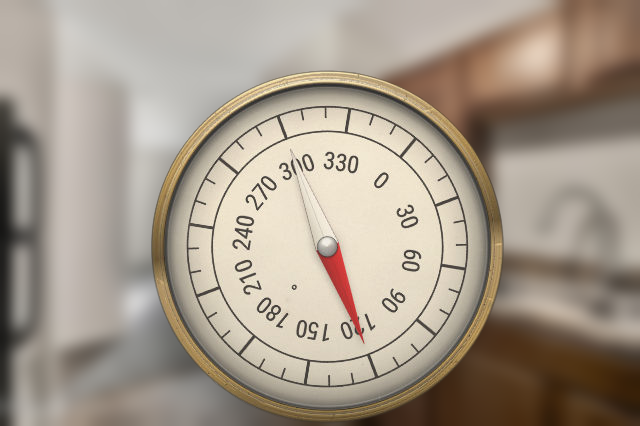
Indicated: value=120 unit=°
